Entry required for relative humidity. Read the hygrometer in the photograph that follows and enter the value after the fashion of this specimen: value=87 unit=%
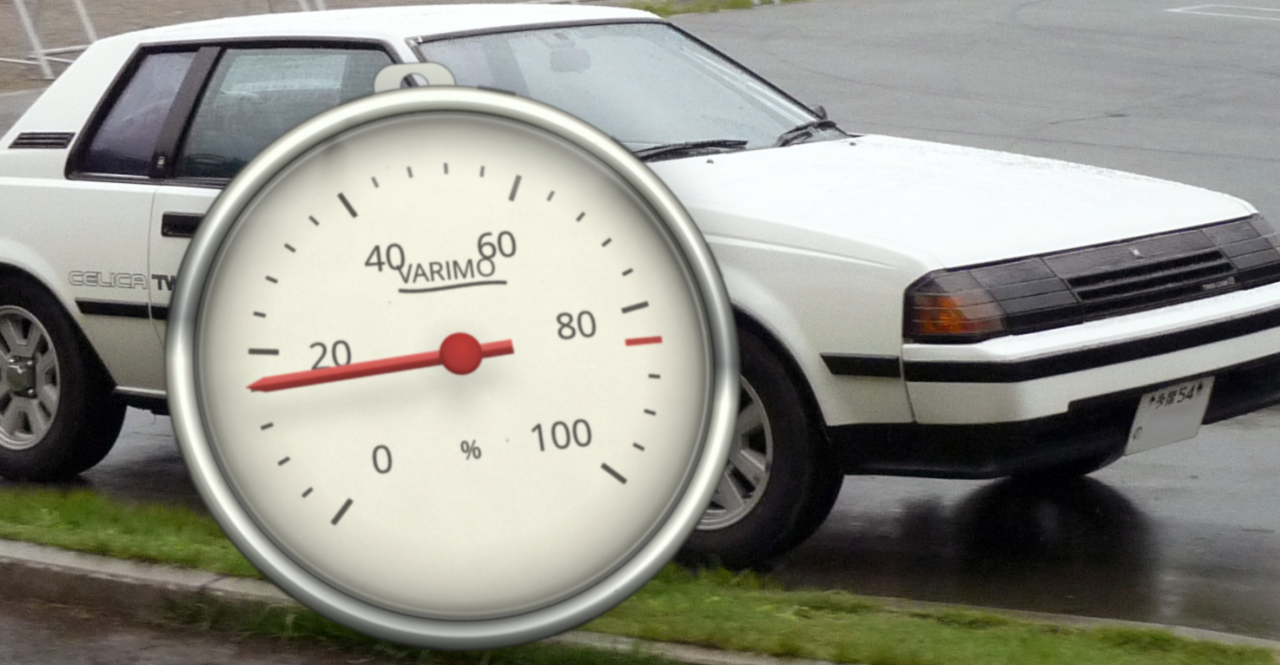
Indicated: value=16 unit=%
